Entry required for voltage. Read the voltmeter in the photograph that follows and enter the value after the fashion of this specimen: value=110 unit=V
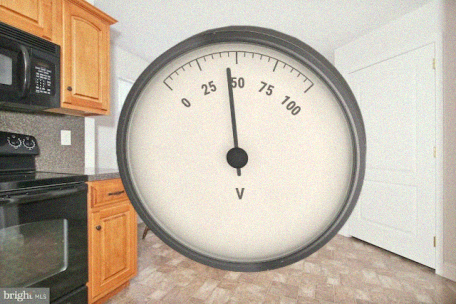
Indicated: value=45 unit=V
